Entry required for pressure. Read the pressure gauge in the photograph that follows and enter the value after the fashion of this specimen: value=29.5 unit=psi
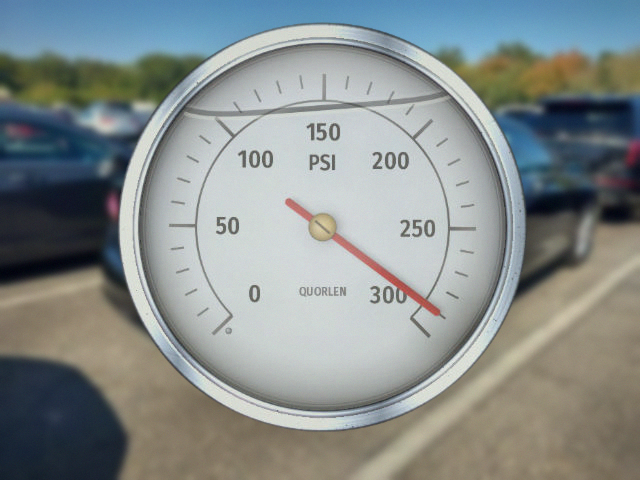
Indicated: value=290 unit=psi
